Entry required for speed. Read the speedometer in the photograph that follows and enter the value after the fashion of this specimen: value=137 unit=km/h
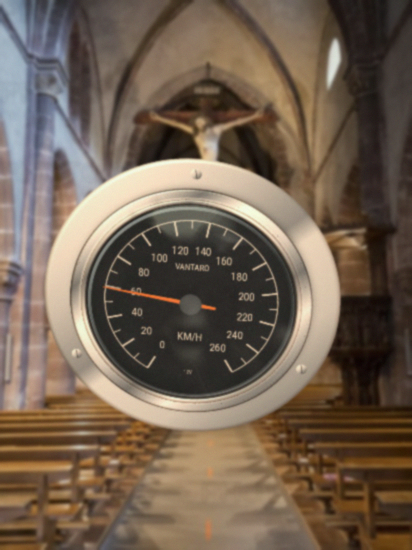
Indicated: value=60 unit=km/h
